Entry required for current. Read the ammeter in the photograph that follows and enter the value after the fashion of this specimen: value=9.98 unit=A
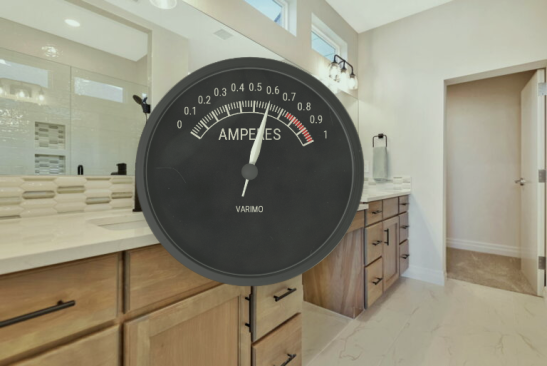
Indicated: value=0.6 unit=A
